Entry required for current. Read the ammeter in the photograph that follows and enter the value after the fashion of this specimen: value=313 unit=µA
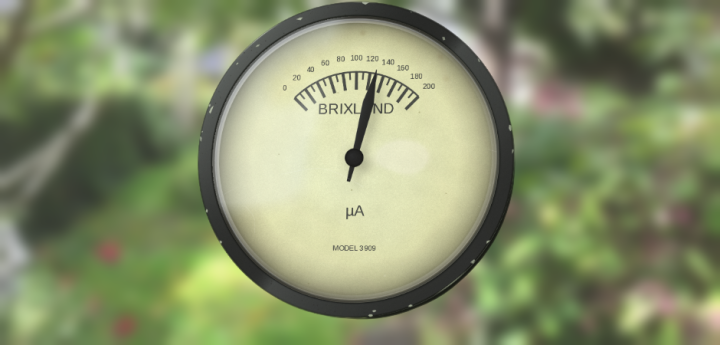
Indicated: value=130 unit=µA
